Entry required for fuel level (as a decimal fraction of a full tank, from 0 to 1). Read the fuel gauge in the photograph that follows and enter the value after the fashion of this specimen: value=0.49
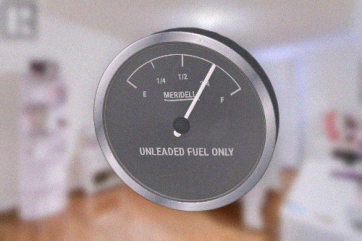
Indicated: value=0.75
